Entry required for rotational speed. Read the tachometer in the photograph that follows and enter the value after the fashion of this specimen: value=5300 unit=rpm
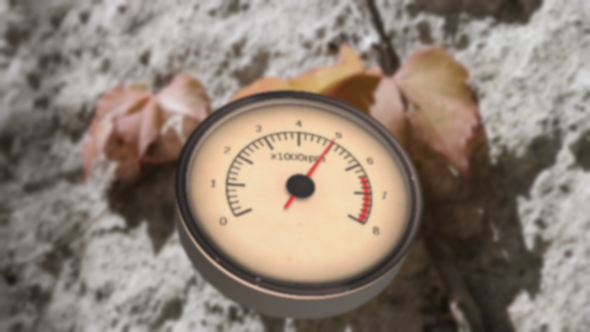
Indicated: value=5000 unit=rpm
